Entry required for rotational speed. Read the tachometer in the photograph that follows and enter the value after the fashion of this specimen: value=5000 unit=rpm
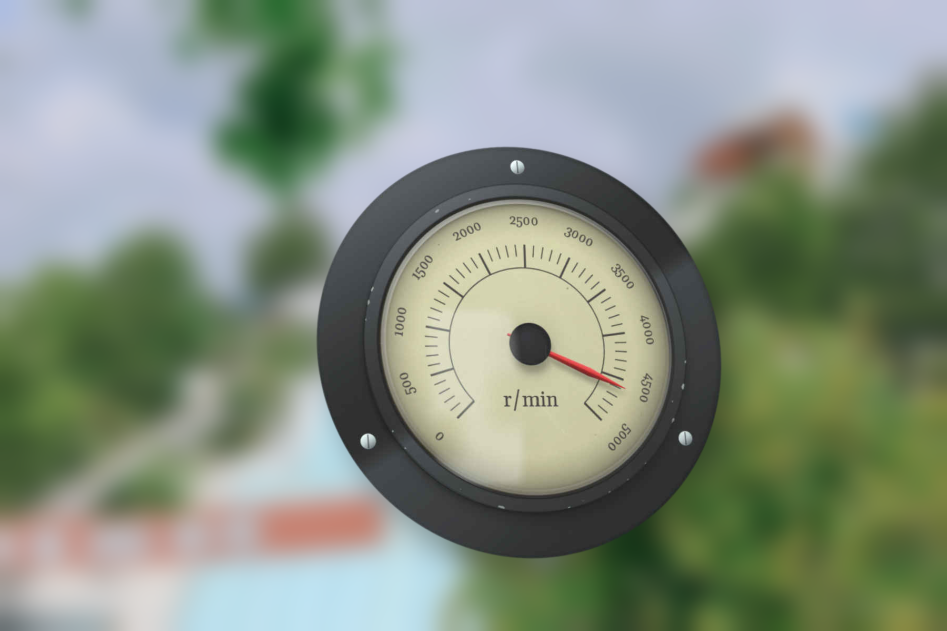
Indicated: value=4600 unit=rpm
